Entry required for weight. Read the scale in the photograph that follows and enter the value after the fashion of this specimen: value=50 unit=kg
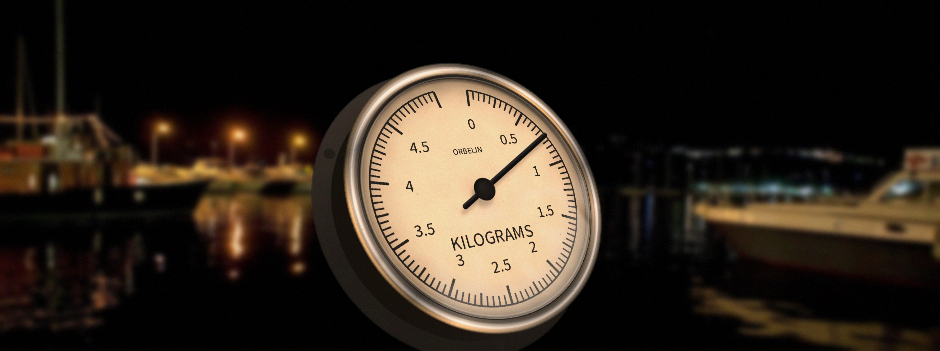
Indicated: value=0.75 unit=kg
